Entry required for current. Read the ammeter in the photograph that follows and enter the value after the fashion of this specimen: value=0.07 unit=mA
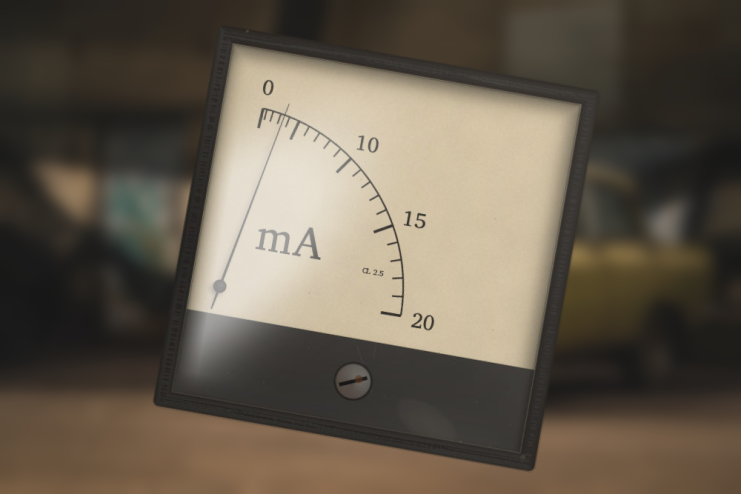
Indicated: value=3.5 unit=mA
